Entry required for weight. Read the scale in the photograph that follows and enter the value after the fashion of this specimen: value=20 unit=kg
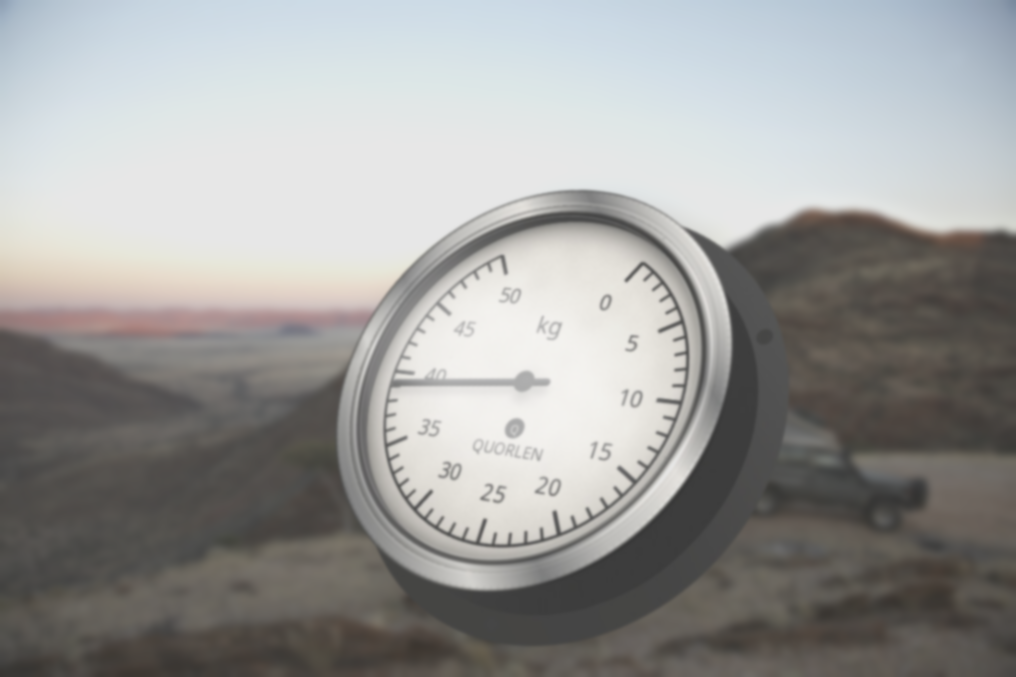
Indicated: value=39 unit=kg
